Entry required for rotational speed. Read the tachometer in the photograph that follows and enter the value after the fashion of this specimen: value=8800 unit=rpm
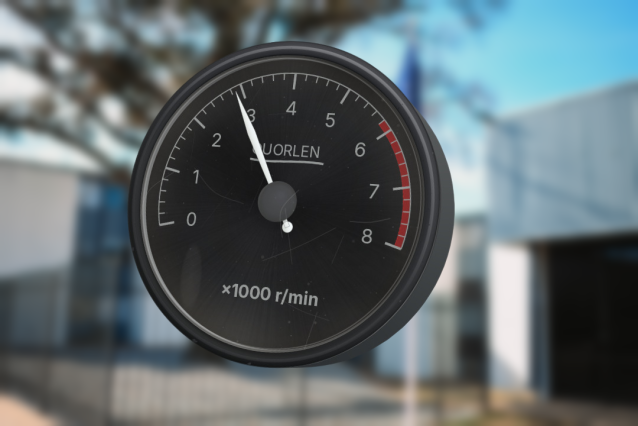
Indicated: value=2900 unit=rpm
